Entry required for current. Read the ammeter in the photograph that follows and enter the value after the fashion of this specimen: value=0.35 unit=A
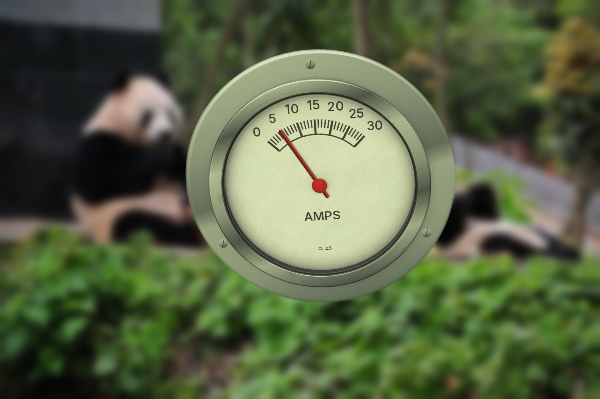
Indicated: value=5 unit=A
